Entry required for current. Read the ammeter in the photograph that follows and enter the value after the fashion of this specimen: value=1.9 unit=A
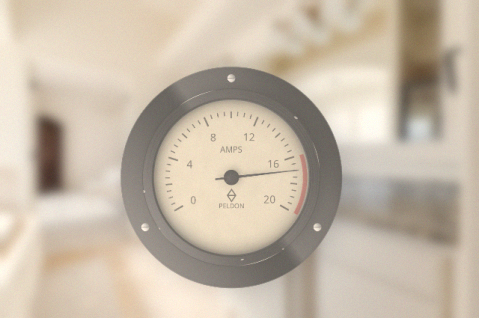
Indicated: value=17 unit=A
